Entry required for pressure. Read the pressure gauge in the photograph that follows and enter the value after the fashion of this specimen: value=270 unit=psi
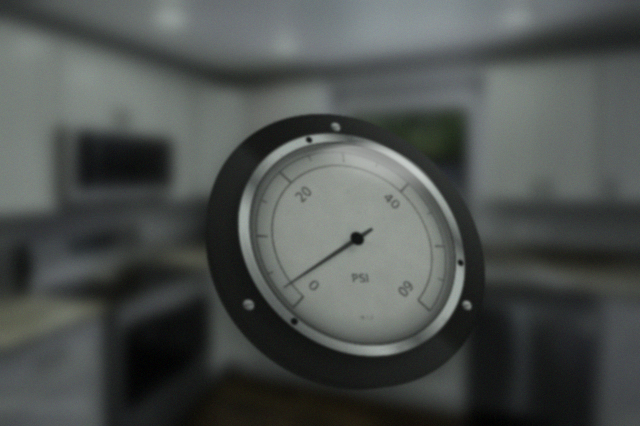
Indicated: value=2.5 unit=psi
